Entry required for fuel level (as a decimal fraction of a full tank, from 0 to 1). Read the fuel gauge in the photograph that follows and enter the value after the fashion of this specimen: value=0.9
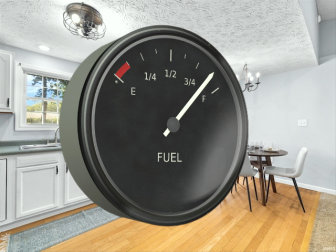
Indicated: value=0.875
